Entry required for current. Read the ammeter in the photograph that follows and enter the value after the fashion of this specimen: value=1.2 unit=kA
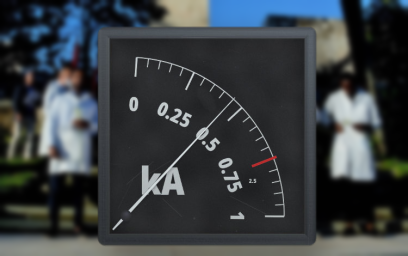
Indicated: value=0.45 unit=kA
